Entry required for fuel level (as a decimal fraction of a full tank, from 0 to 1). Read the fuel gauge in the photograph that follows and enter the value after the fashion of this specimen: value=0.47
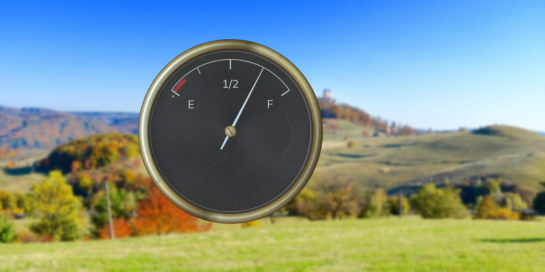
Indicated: value=0.75
